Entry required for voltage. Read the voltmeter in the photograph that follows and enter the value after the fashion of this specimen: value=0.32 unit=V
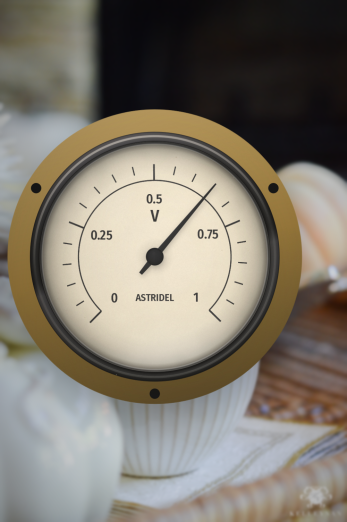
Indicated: value=0.65 unit=V
